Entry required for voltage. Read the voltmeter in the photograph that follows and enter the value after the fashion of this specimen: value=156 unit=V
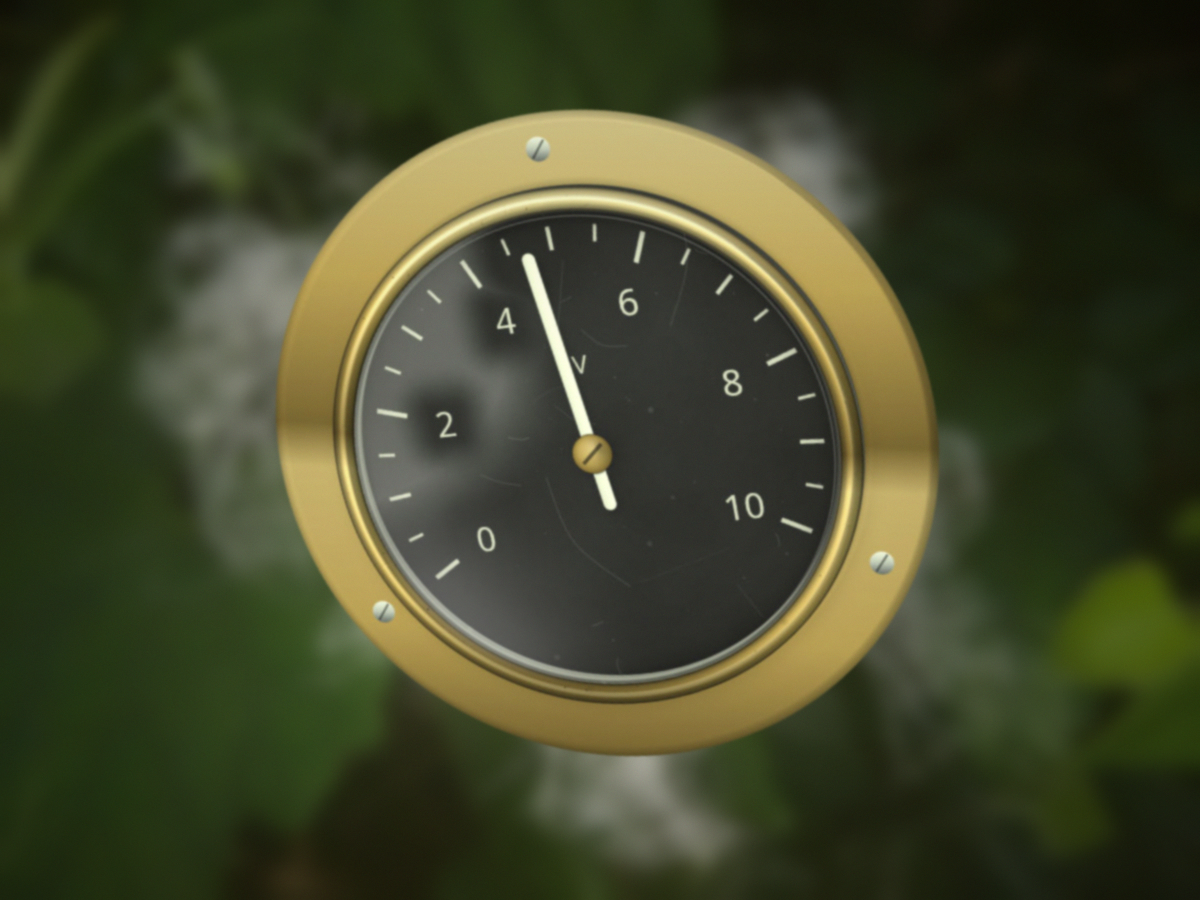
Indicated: value=4.75 unit=V
